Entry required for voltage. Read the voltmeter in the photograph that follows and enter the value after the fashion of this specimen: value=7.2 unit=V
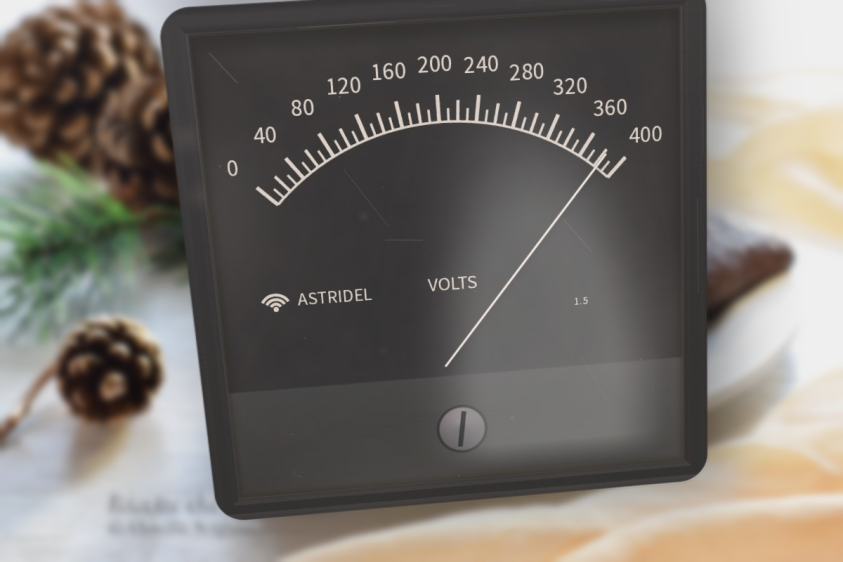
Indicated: value=380 unit=V
